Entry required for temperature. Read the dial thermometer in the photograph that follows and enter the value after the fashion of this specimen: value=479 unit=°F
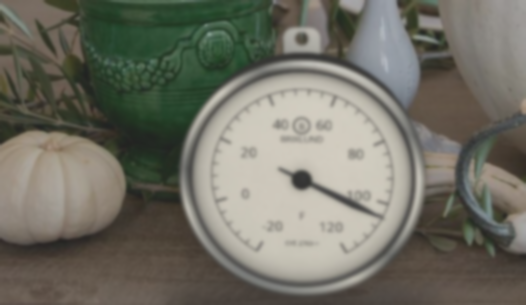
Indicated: value=104 unit=°F
